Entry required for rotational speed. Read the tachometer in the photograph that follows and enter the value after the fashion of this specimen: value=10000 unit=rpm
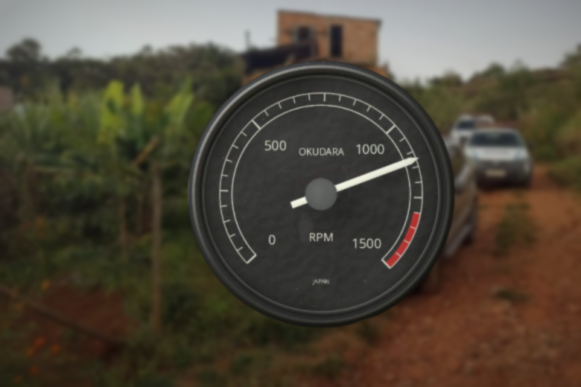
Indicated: value=1125 unit=rpm
